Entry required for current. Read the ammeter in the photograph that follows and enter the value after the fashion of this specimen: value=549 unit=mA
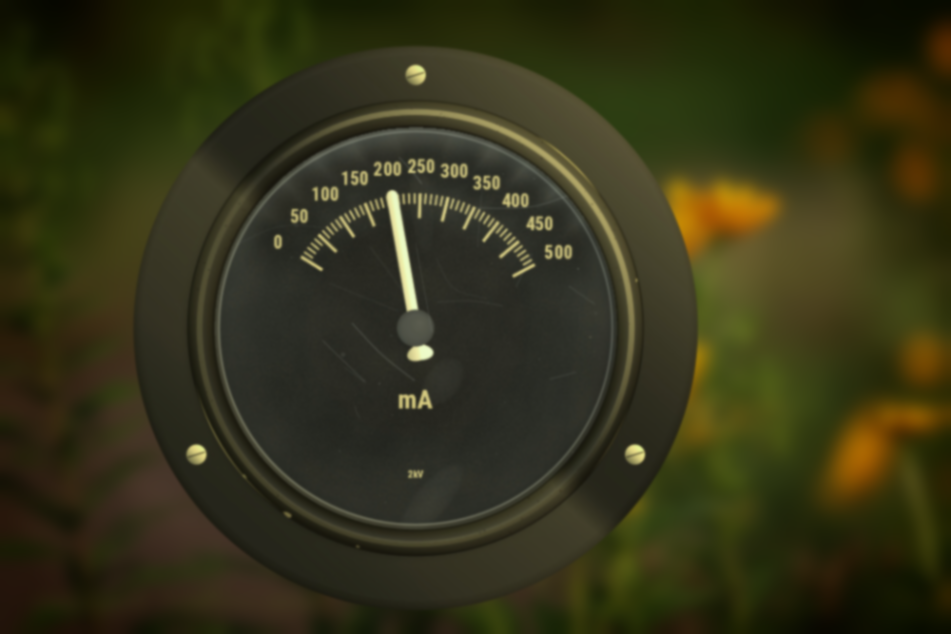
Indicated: value=200 unit=mA
